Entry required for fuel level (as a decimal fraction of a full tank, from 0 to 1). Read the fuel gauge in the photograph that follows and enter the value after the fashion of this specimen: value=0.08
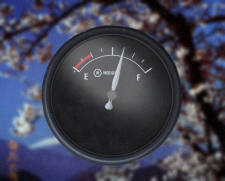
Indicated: value=0.625
